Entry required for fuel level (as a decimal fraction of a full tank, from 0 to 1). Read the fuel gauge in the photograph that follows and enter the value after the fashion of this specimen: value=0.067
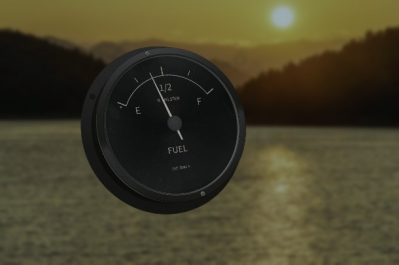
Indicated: value=0.375
